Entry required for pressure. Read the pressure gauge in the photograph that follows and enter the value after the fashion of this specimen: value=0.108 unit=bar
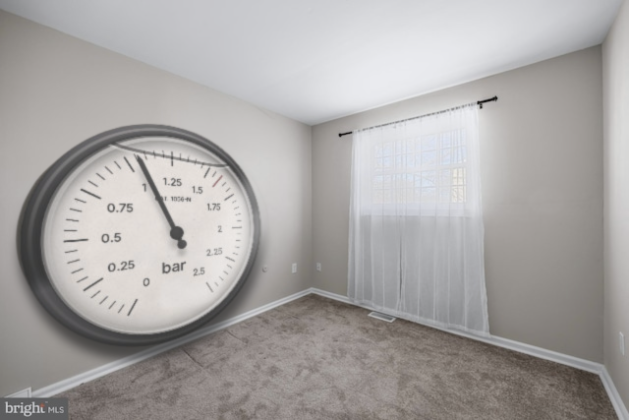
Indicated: value=1.05 unit=bar
